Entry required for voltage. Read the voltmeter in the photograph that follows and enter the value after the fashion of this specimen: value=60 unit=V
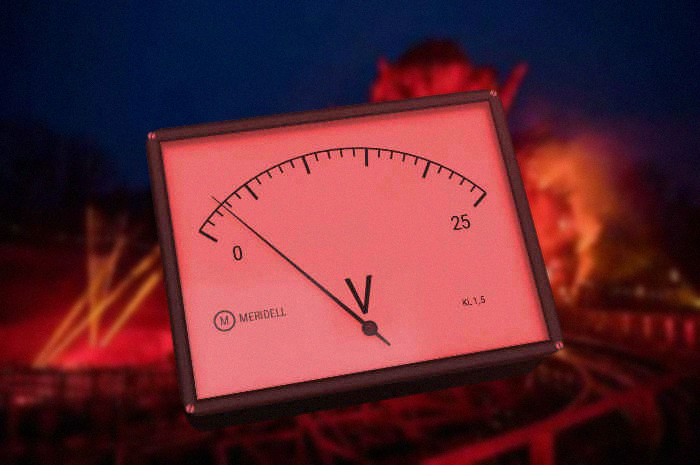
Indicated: value=2.5 unit=V
